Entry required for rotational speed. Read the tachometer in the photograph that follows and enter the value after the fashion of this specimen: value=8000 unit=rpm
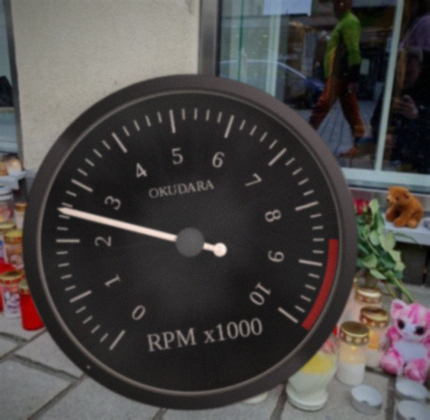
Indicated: value=2500 unit=rpm
